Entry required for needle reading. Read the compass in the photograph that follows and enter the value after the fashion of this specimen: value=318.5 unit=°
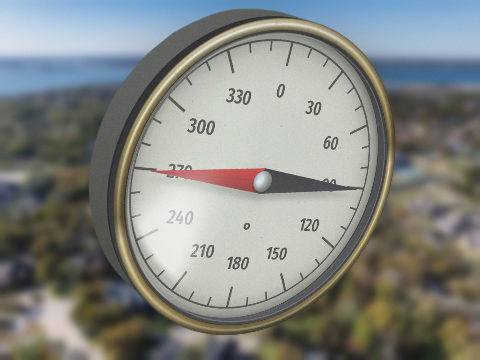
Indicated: value=270 unit=°
